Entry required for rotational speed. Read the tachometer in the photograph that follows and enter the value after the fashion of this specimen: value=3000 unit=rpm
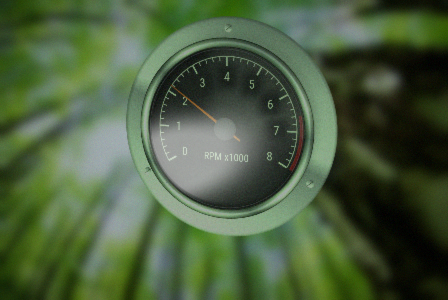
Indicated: value=2200 unit=rpm
